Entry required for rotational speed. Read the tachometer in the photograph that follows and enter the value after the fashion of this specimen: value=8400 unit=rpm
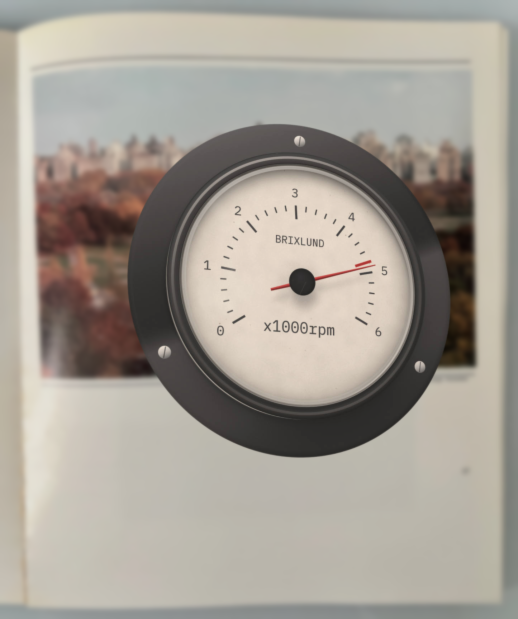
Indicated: value=4900 unit=rpm
